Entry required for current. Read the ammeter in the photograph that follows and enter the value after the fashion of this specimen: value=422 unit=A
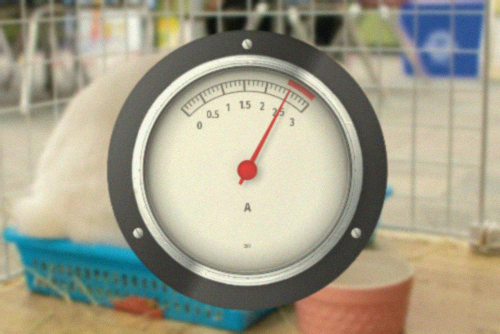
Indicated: value=2.5 unit=A
